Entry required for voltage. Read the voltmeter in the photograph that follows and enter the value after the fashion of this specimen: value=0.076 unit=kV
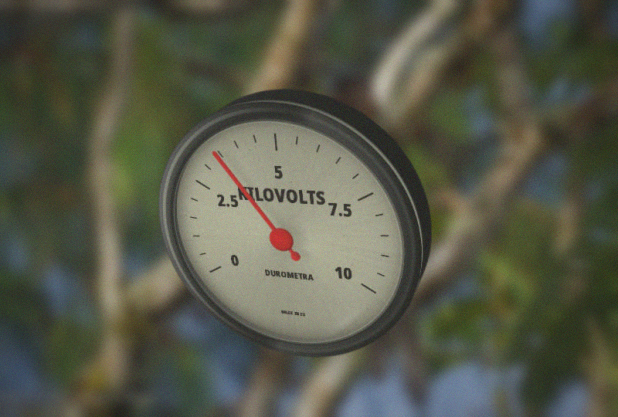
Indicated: value=3.5 unit=kV
